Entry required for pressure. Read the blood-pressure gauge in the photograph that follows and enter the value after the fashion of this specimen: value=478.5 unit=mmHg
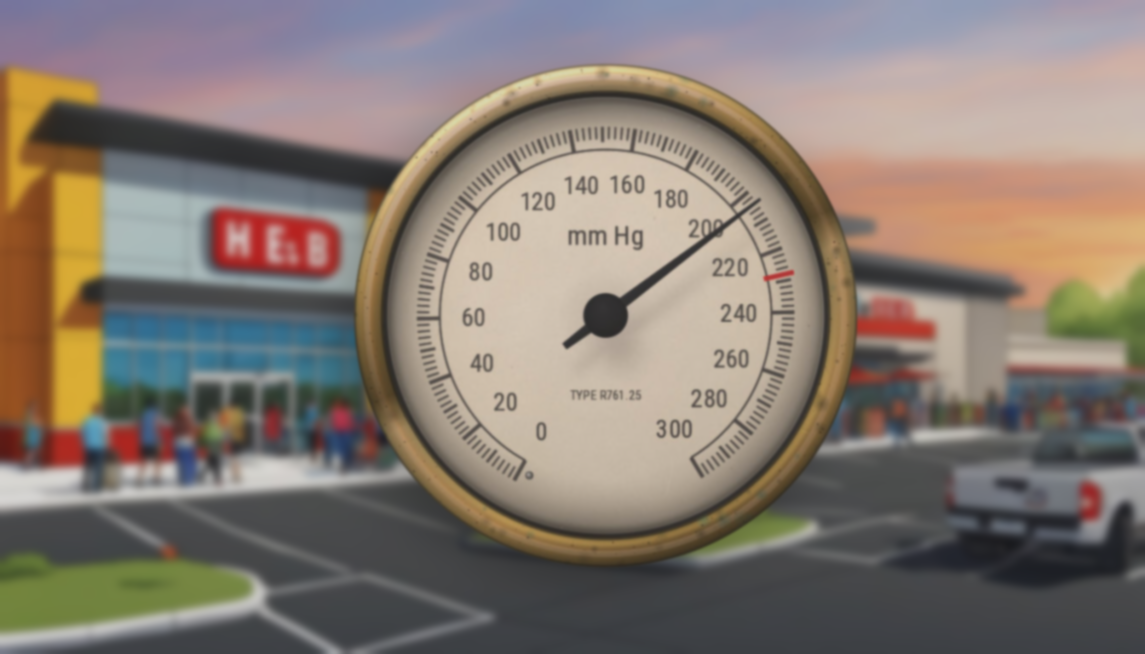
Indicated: value=204 unit=mmHg
